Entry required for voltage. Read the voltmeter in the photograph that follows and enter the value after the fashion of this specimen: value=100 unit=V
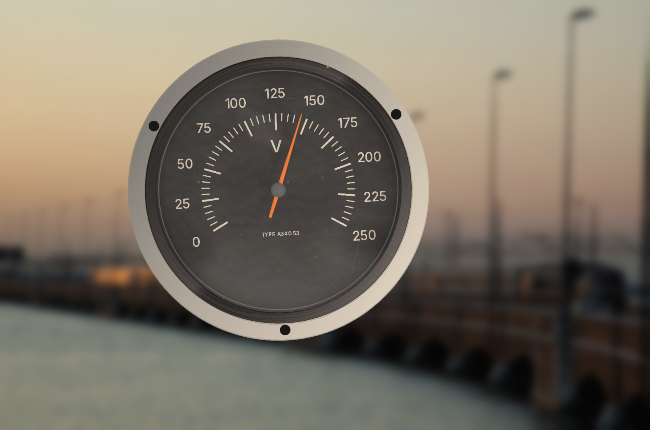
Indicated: value=145 unit=V
